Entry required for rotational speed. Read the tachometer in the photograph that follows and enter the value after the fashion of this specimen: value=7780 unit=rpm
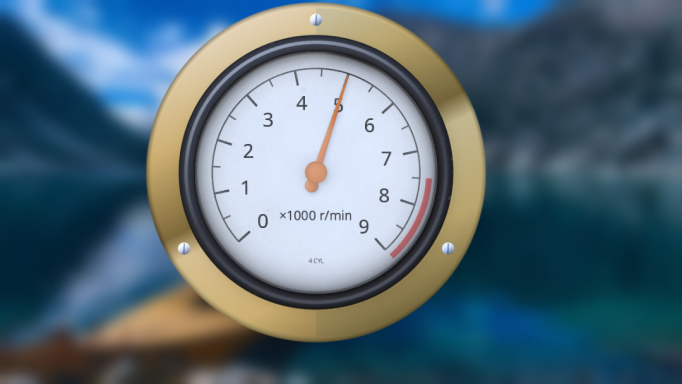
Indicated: value=5000 unit=rpm
